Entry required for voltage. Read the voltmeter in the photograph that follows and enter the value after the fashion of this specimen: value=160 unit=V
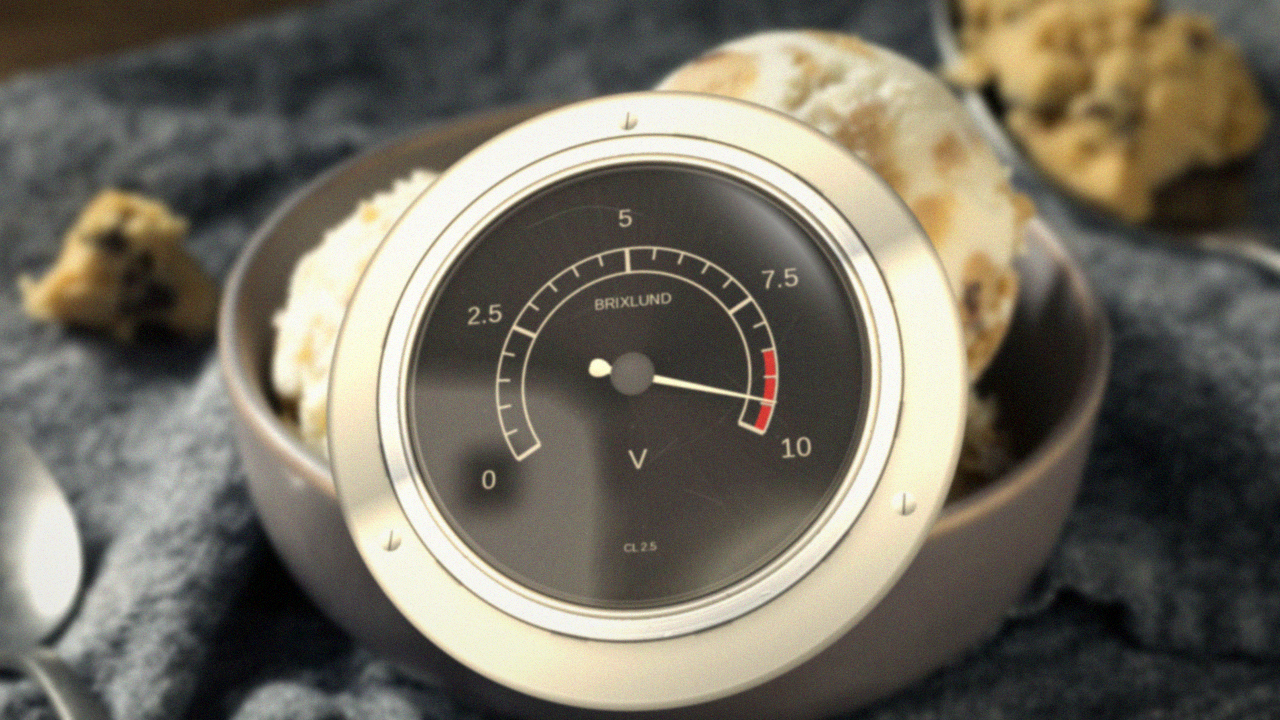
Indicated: value=9.5 unit=V
